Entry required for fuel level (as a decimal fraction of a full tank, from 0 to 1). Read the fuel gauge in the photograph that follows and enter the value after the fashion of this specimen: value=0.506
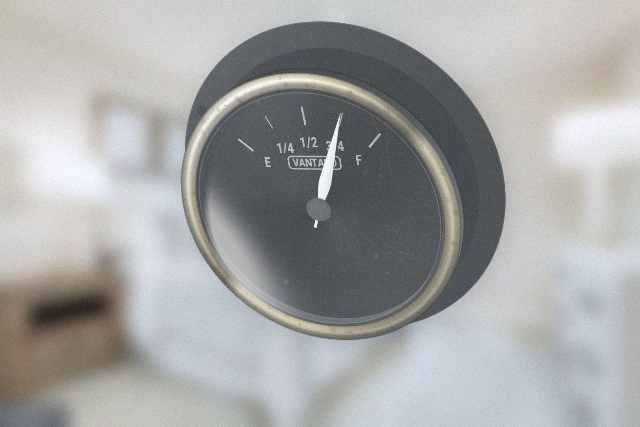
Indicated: value=0.75
